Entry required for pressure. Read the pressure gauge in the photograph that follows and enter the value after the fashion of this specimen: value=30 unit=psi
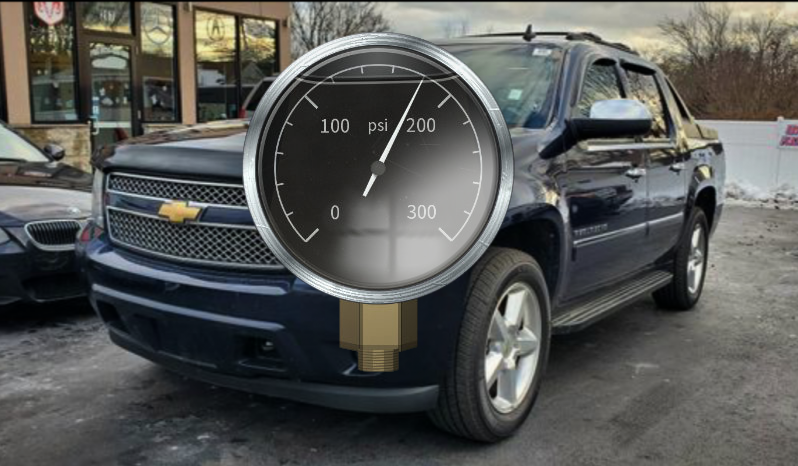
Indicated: value=180 unit=psi
